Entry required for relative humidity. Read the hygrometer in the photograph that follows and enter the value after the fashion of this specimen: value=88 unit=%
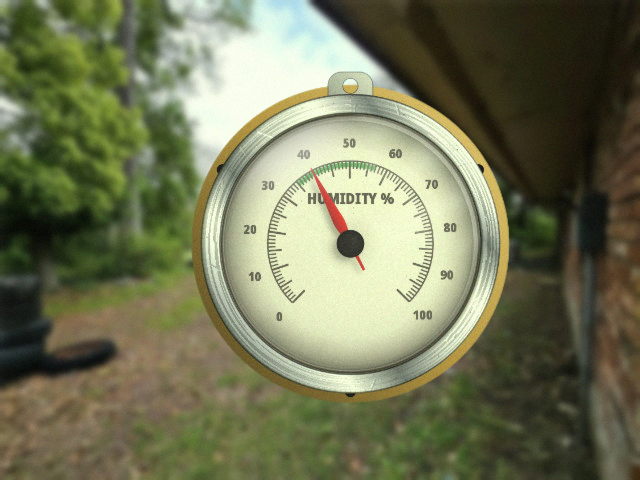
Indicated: value=40 unit=%
